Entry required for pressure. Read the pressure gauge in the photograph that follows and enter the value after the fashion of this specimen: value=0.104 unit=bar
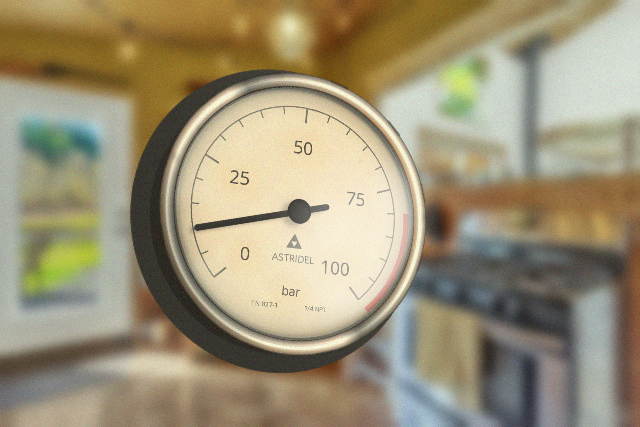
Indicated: value=10 unit=bar
